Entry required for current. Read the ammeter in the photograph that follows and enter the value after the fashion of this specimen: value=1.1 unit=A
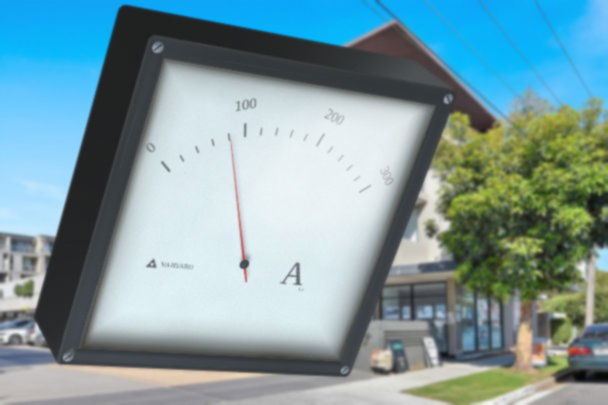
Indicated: value=80 unit=A
